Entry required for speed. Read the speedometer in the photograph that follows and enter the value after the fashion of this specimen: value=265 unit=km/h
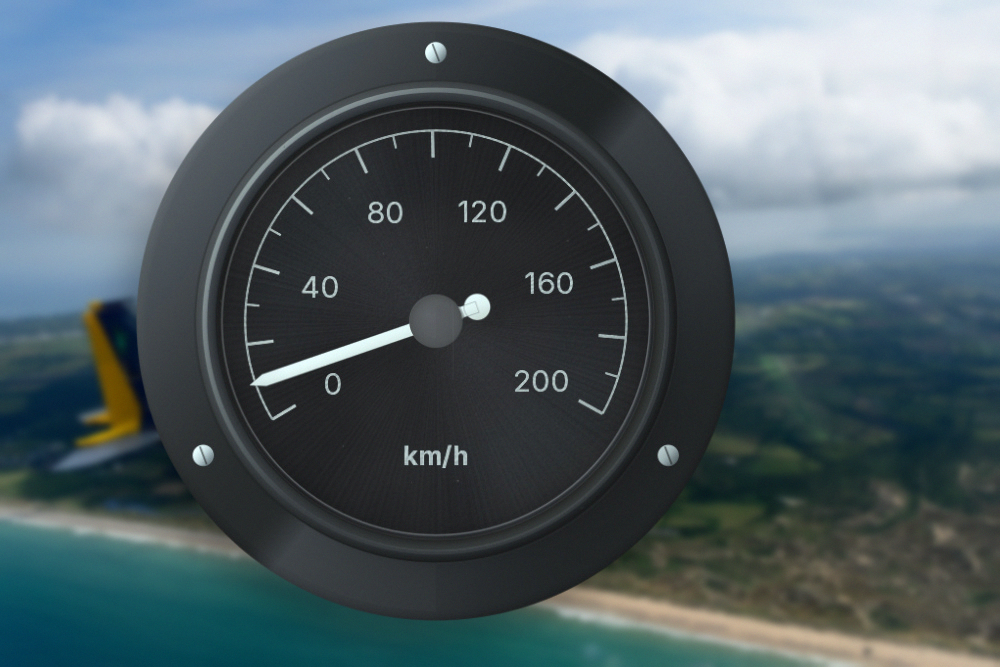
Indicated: value=10 unit=km/h
